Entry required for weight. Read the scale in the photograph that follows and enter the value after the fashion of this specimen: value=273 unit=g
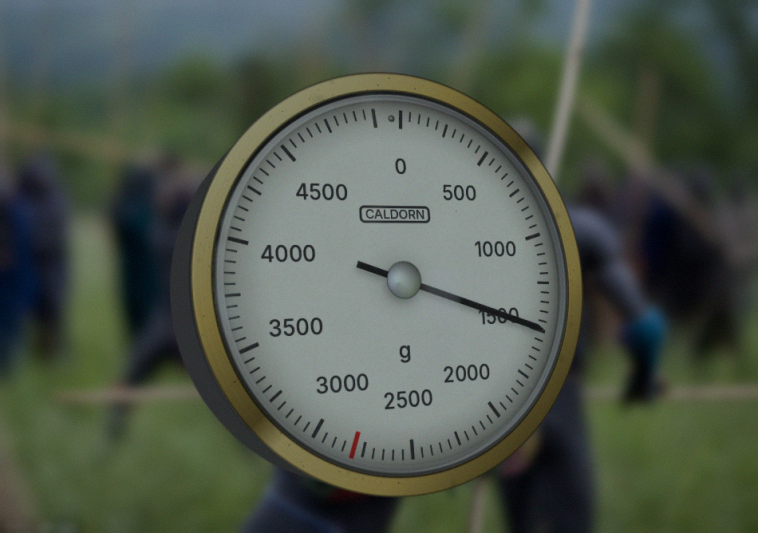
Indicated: value=1500 unit=g
